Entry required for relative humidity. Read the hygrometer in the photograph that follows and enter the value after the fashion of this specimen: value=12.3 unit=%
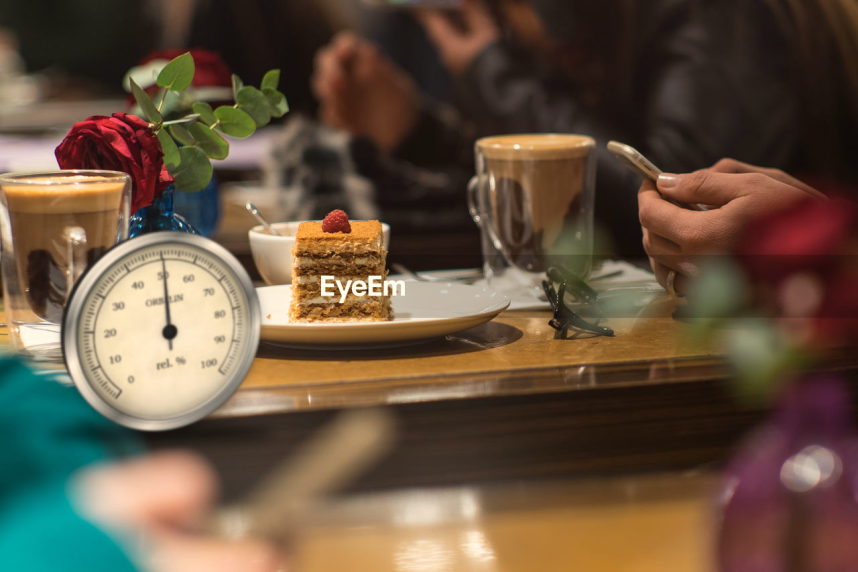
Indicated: value=50 unit=%
